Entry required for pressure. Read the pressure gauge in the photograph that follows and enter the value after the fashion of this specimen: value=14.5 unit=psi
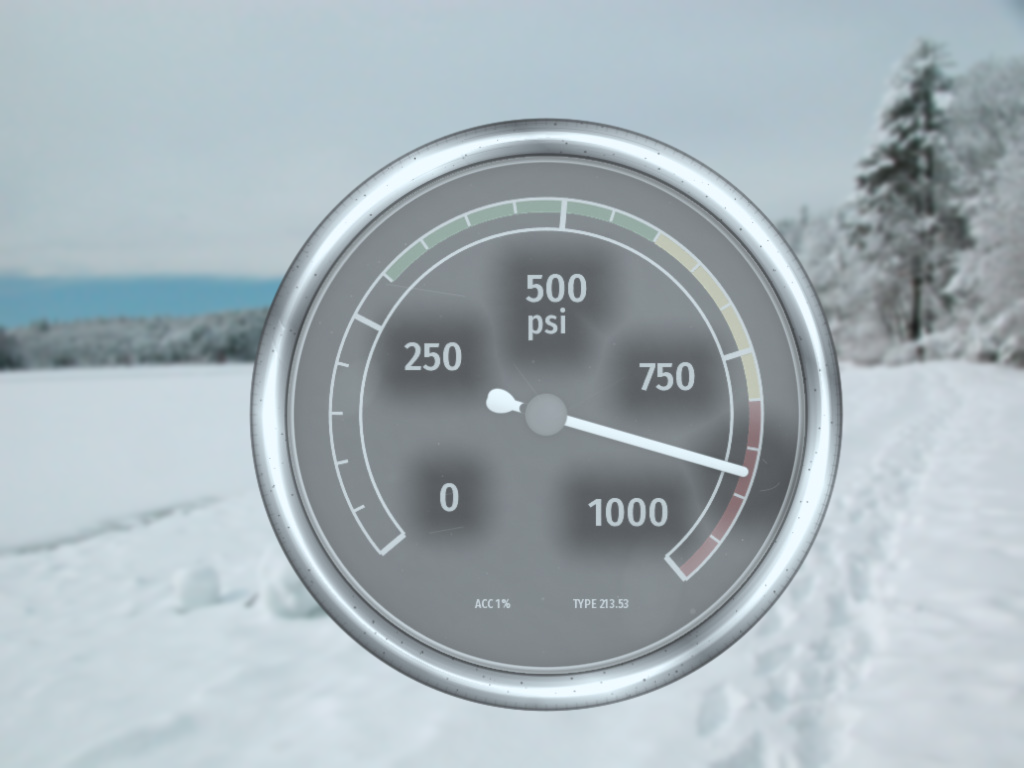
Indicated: value=875 unit=psi
